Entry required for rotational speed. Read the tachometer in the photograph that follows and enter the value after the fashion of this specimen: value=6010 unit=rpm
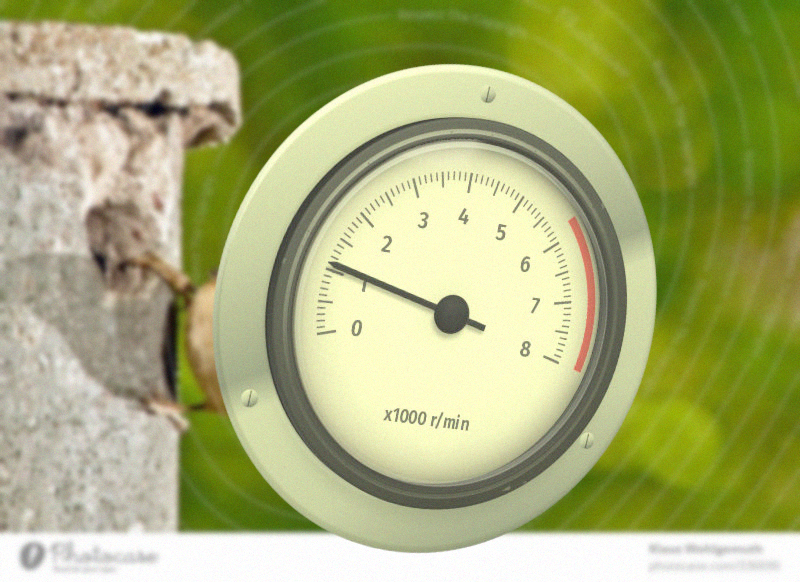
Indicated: value=1100 unit=rpm
